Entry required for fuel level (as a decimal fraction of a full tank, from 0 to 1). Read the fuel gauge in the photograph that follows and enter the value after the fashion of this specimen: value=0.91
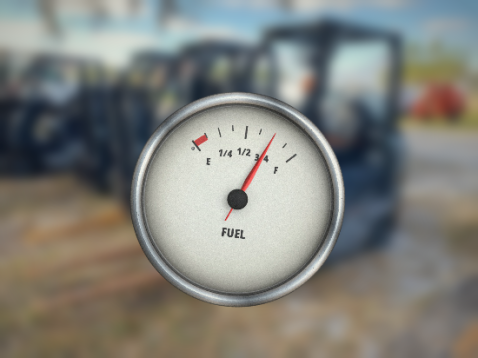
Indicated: value=0.75
